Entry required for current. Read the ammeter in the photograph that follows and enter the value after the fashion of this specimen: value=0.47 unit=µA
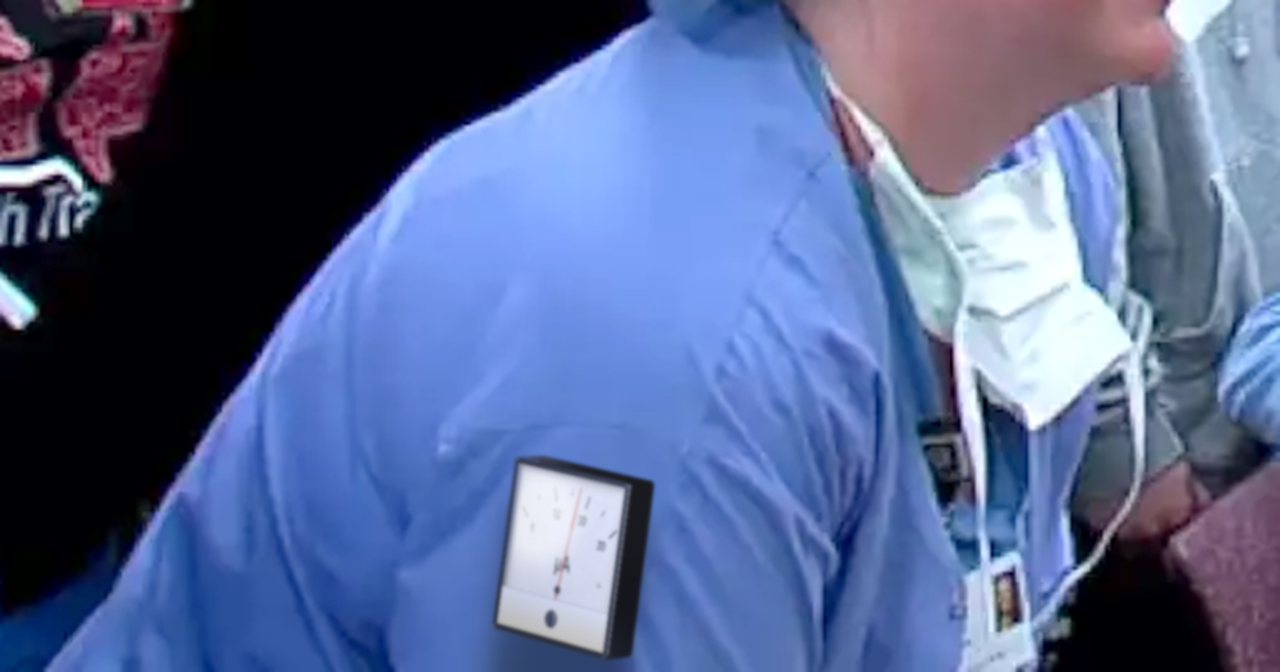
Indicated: value=17.5 unit=µA
